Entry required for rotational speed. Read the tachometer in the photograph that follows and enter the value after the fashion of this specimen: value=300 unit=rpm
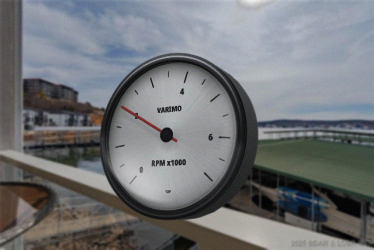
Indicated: value=2000 unit=rpm
